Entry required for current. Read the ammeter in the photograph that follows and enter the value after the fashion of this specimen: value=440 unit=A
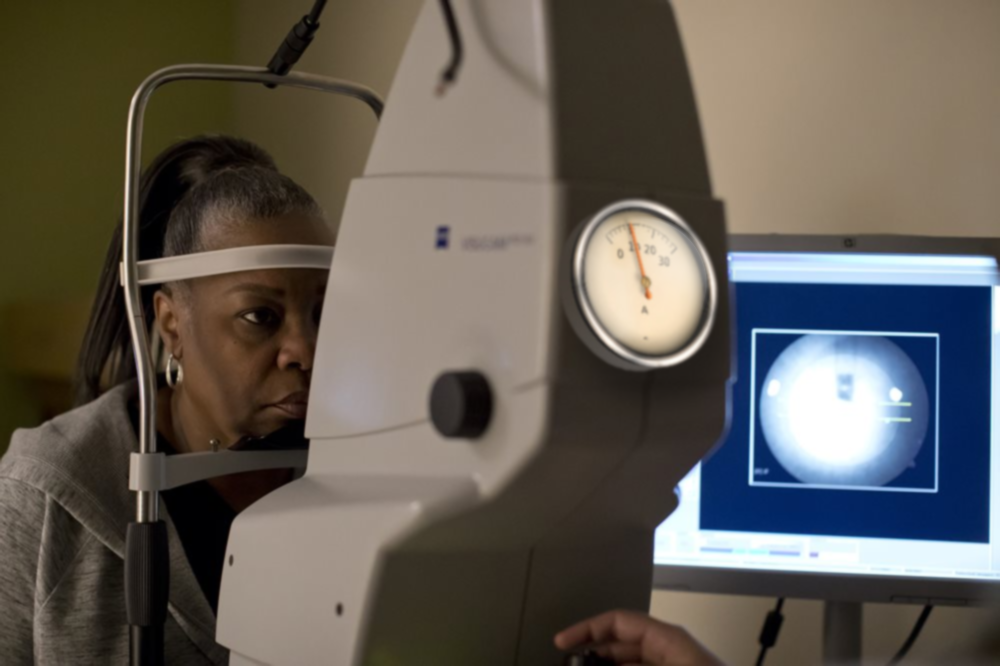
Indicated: value=10 unit=A
